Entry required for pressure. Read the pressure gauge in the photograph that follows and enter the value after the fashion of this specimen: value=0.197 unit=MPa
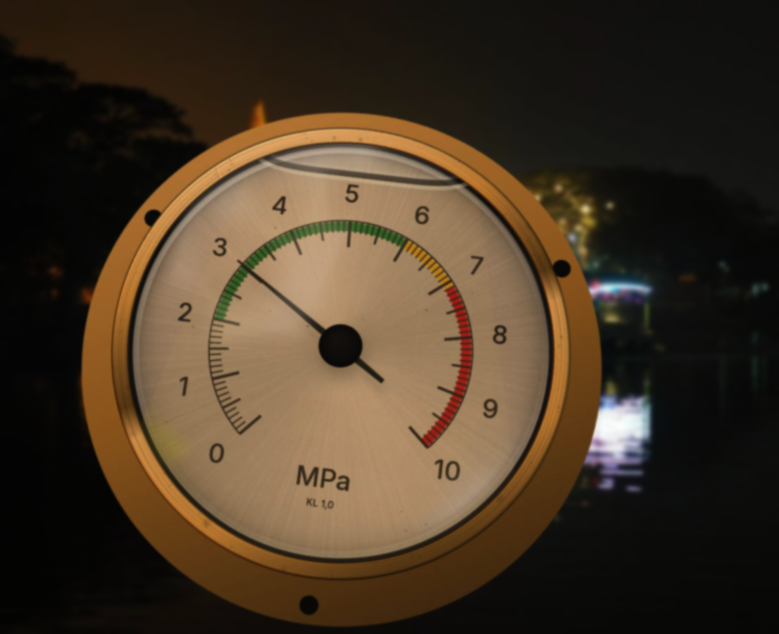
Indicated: value=3 unit=MPa
